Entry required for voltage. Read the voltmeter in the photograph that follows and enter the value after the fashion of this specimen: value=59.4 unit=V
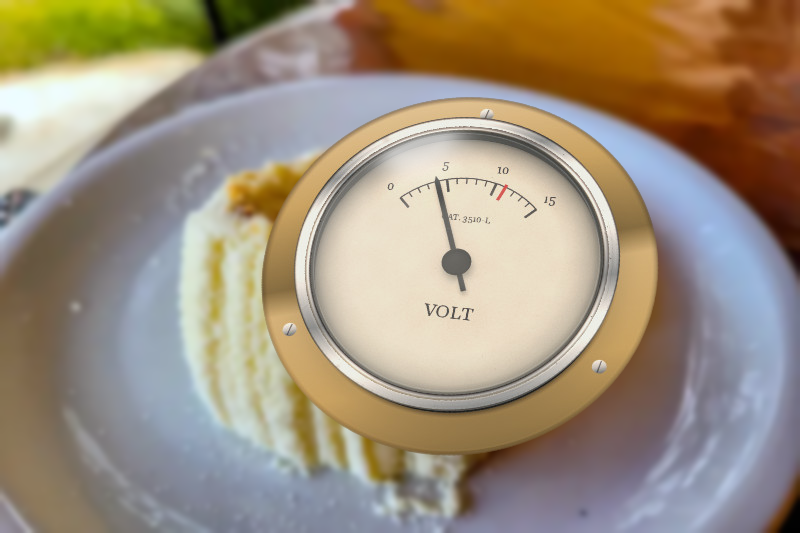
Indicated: value=4 unit=V
